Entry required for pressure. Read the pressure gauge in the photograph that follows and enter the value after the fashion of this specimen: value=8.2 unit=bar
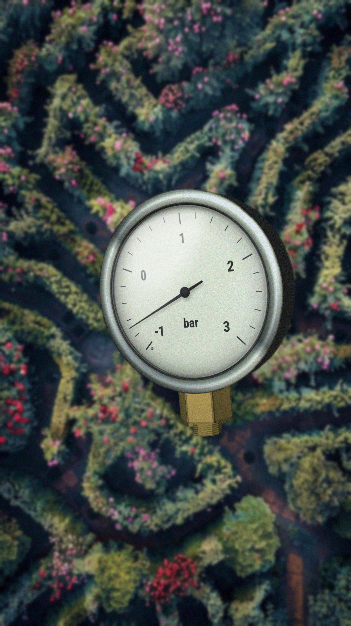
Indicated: value=-0.7 unit=bar
